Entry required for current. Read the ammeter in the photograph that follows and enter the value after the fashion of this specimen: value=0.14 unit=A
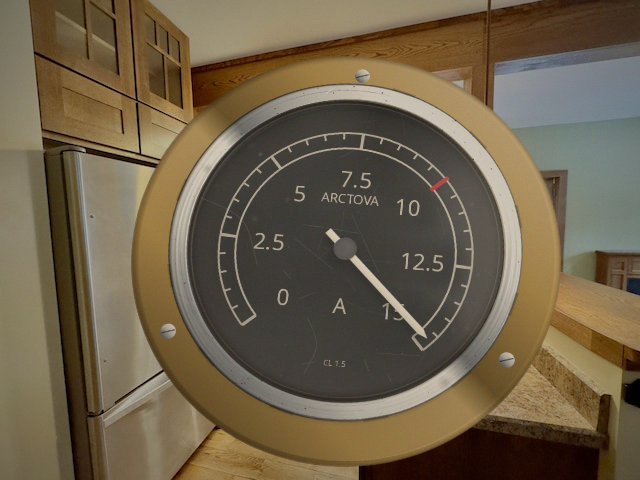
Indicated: value=14.75 unit=A
